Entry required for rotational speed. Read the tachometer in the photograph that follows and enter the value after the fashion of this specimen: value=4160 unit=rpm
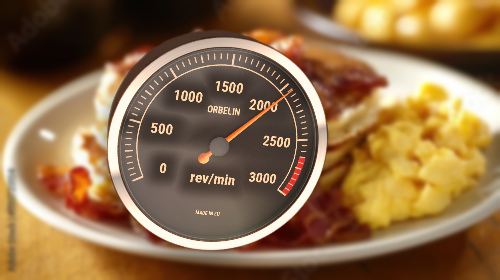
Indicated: value=2050 unit=rpm
